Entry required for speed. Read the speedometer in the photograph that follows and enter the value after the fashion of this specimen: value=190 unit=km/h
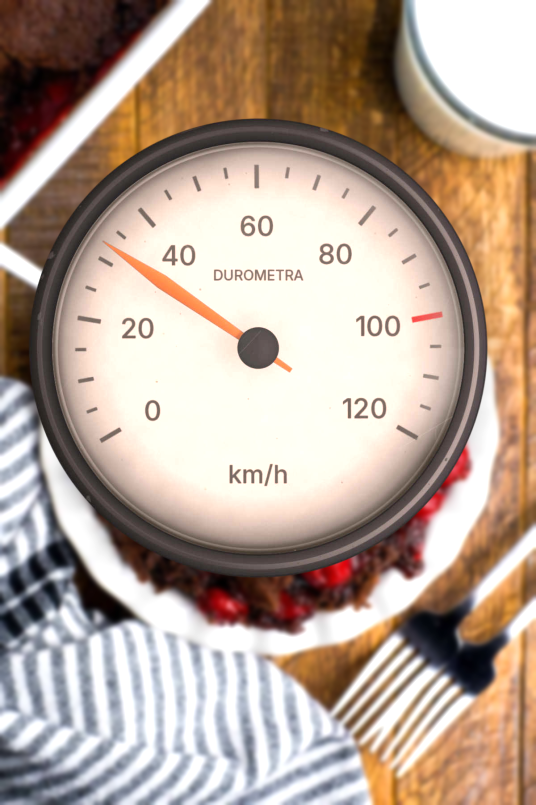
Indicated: value=32.5 unit=km/h
